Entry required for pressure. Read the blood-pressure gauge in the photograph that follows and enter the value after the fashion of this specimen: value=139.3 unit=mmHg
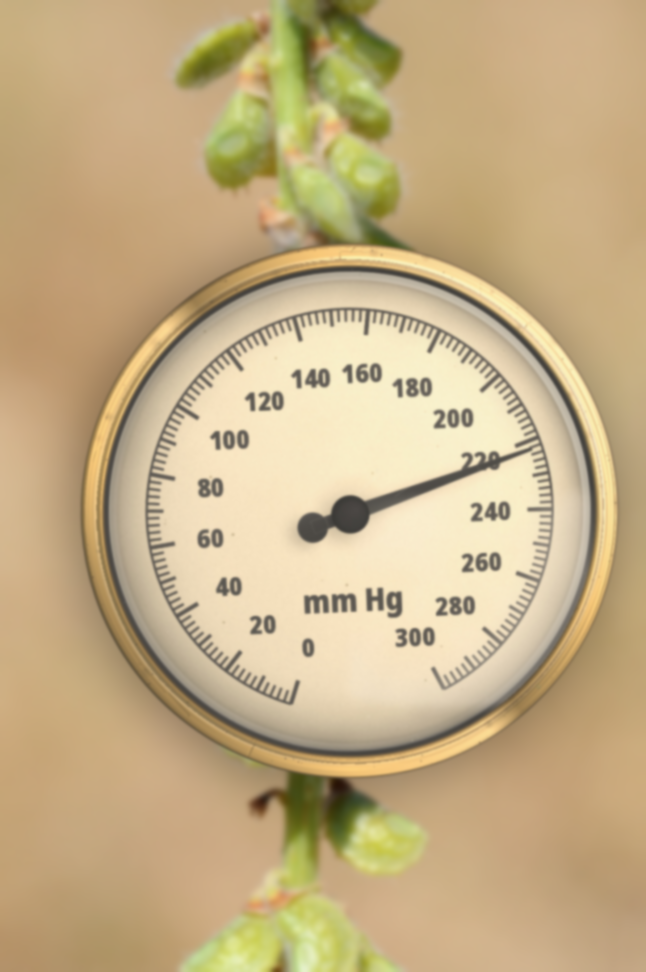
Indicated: value=222 unit=mmHg
